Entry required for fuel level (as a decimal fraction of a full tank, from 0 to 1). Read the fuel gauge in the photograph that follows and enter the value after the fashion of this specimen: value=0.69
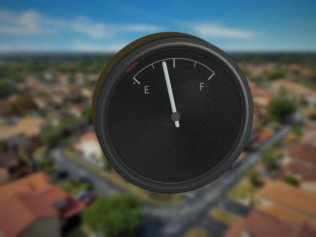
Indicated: value=0.375
